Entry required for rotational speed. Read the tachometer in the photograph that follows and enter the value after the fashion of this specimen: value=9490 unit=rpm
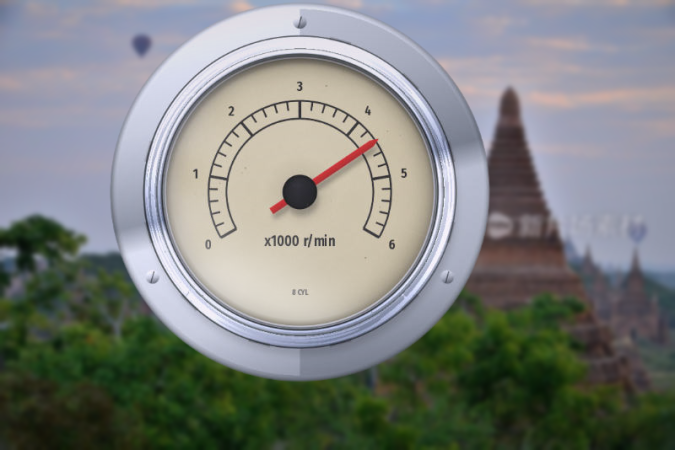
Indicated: value=4400 unit=rpm
